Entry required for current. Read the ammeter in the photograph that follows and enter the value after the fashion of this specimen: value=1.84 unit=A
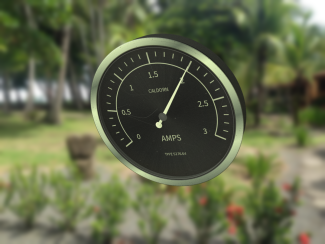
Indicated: value=2 unit=A
